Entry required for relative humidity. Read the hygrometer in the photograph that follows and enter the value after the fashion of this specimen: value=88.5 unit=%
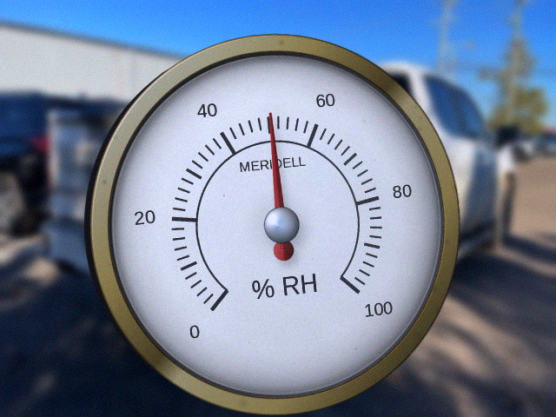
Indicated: value=50 unit=%
